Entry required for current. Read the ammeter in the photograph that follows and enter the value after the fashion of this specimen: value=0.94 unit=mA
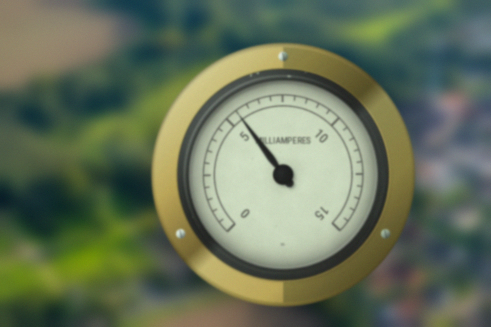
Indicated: value=5.5 unit=mA
